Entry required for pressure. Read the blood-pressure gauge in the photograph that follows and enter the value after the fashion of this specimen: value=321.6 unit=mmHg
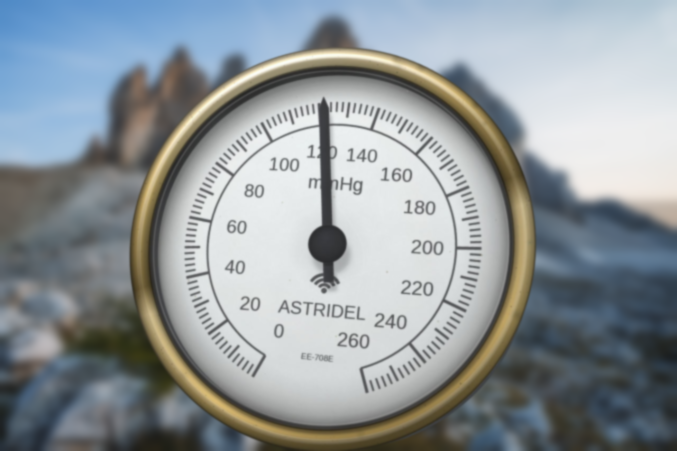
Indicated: value=122 unit=mmHg
